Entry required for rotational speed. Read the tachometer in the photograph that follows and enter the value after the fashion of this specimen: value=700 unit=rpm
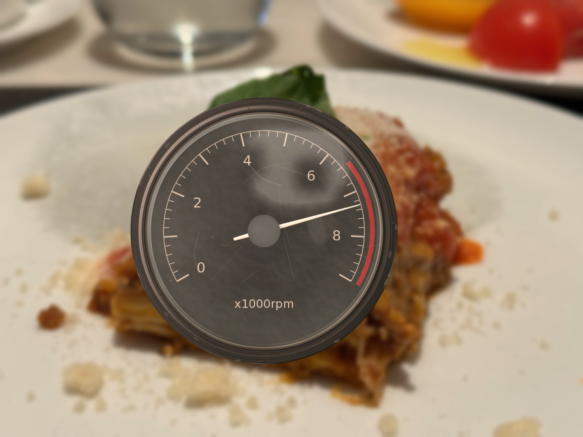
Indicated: value=7300 unit=rpm
